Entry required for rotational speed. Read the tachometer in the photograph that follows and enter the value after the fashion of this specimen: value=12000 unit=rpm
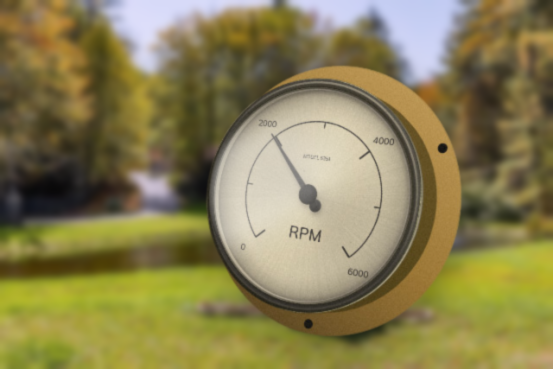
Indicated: value=2000 unit=rpm
